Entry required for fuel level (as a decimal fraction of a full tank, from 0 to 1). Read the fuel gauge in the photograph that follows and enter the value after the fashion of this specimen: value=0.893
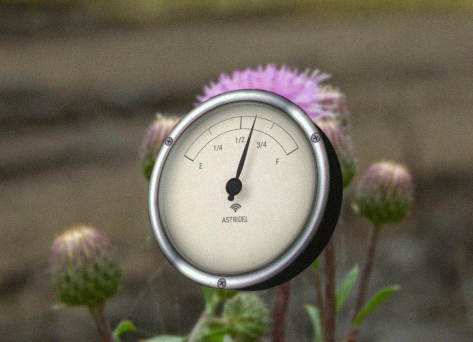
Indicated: value=0.625
